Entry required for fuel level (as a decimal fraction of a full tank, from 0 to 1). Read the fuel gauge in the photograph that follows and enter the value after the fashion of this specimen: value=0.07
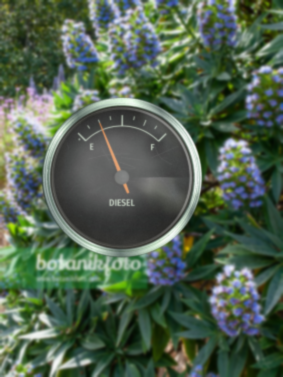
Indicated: value=0.25
